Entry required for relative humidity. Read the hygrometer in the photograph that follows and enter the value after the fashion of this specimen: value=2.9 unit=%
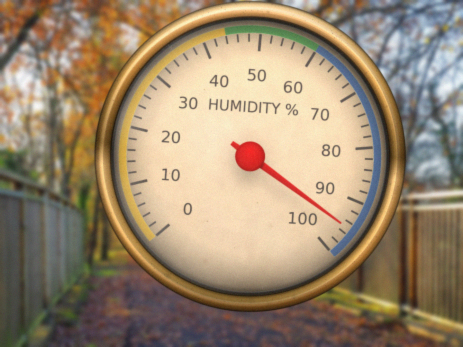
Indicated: value=95 unit=%
